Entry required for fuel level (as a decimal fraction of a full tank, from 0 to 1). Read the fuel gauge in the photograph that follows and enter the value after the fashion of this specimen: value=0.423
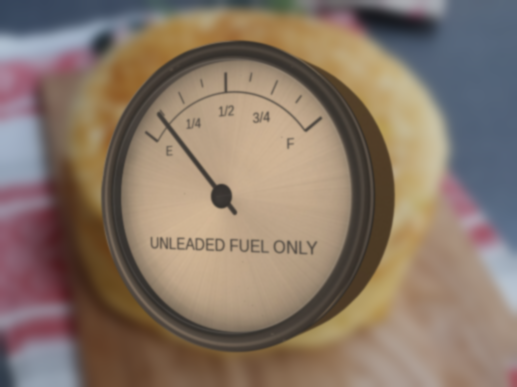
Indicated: value=0.125
